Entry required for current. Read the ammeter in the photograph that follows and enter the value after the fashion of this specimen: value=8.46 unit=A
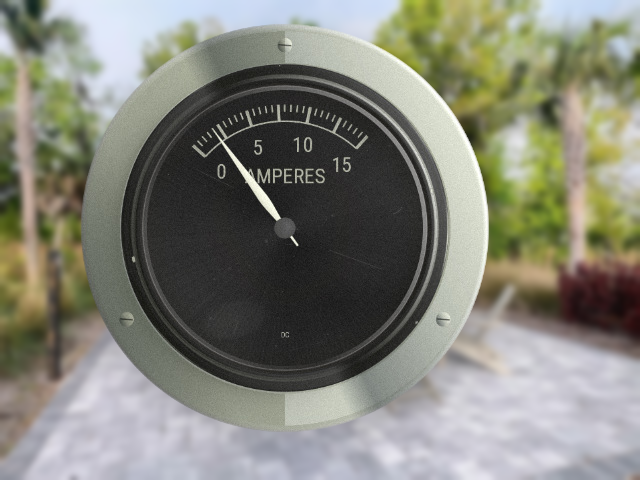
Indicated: value=2 unit=A
